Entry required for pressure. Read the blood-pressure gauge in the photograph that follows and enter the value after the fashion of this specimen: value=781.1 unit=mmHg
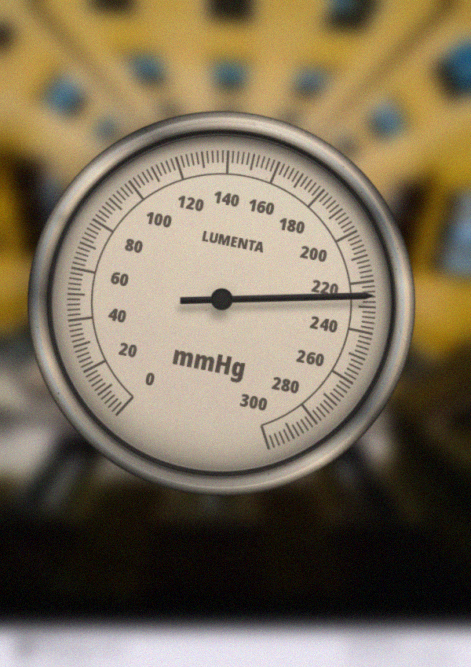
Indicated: value=226 unit=mmHg
